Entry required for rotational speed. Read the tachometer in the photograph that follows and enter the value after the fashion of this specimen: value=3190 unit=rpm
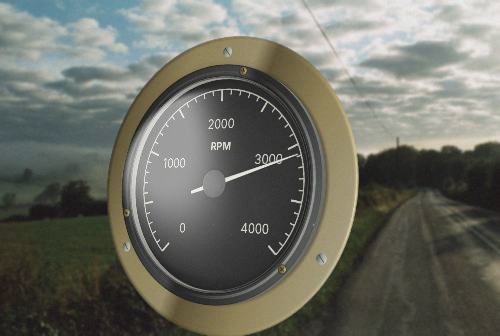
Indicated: value=3100 unit=rpm
